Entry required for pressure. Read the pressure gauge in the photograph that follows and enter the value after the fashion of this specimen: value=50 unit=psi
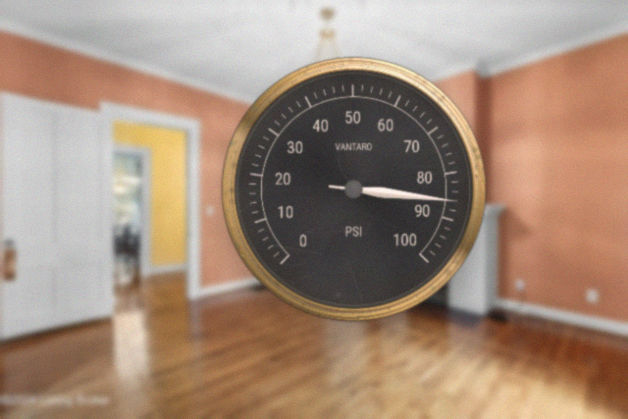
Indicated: value=86 unit=psi
